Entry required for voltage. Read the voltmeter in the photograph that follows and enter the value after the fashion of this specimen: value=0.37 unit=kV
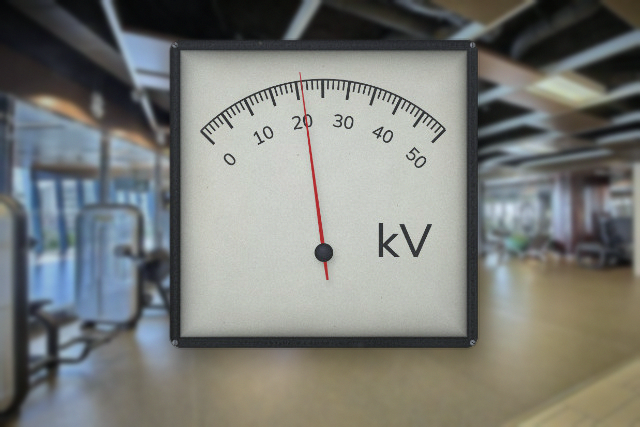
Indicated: value=21 unit=kV
